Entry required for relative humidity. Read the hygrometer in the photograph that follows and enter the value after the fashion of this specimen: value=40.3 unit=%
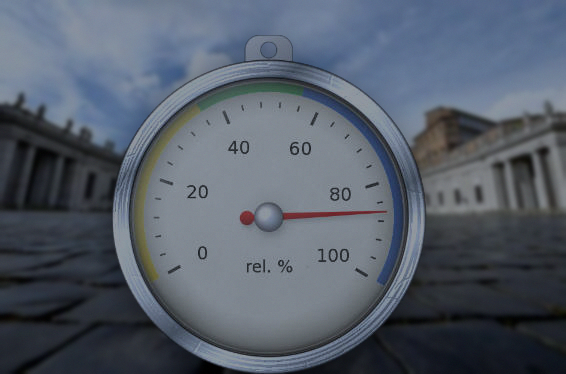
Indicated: value=86 unit=%
